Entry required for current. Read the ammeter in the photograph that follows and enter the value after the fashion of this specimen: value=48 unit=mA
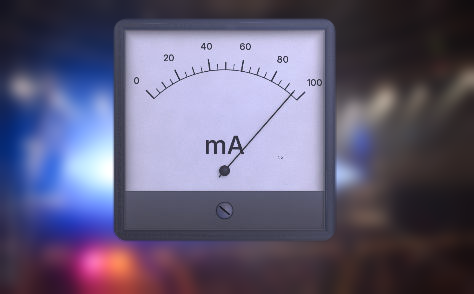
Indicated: value=95 unit=mA
